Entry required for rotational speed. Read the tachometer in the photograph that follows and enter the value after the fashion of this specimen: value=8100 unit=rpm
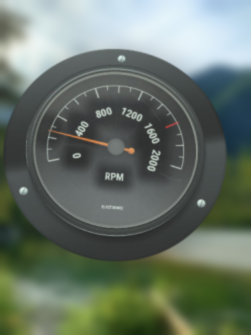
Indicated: value=250 unit=rpm
